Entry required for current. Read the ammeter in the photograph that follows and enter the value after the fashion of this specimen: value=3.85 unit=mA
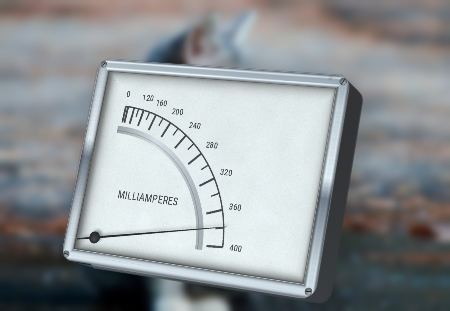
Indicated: value=380 unit=mA
